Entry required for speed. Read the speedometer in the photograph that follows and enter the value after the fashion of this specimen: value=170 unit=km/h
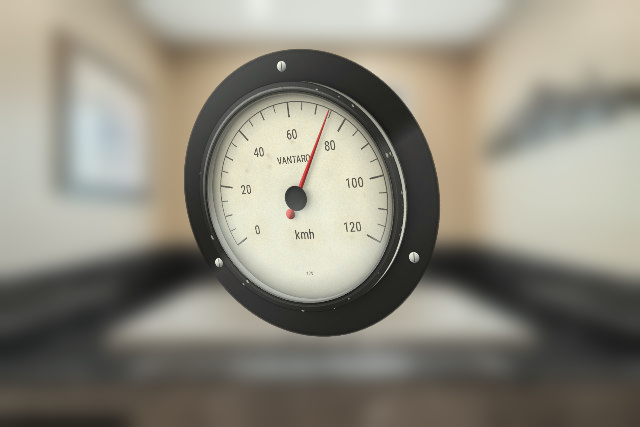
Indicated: value=75 unit=km/h
